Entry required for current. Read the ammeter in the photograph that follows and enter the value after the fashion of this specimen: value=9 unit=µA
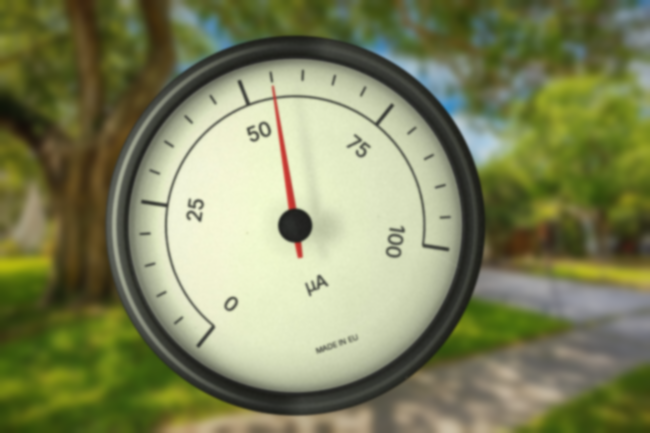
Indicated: value=55 unit=µA
